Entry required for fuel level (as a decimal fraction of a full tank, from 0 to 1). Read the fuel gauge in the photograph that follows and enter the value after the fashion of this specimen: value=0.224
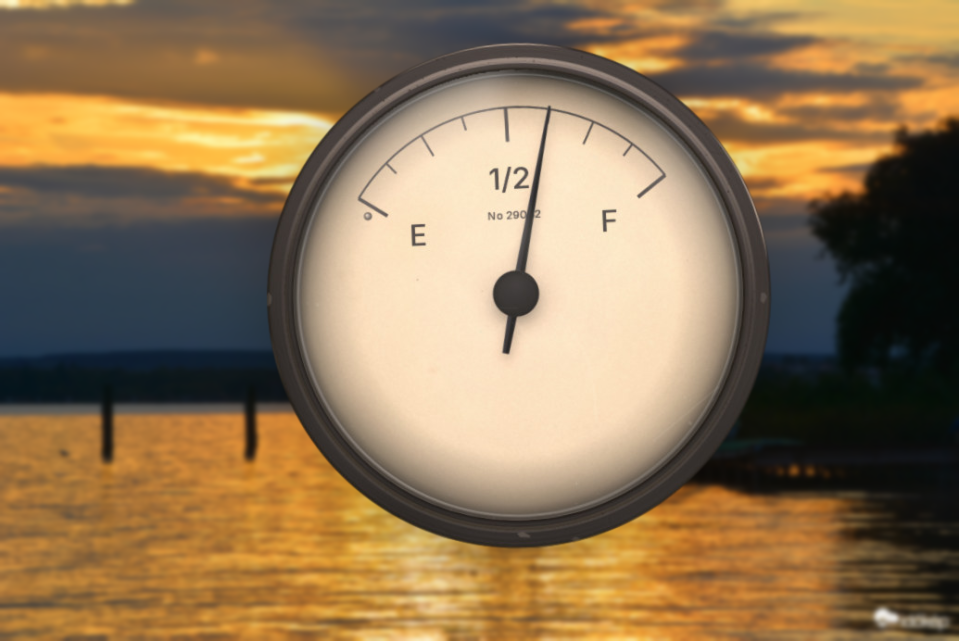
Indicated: value=0.625
